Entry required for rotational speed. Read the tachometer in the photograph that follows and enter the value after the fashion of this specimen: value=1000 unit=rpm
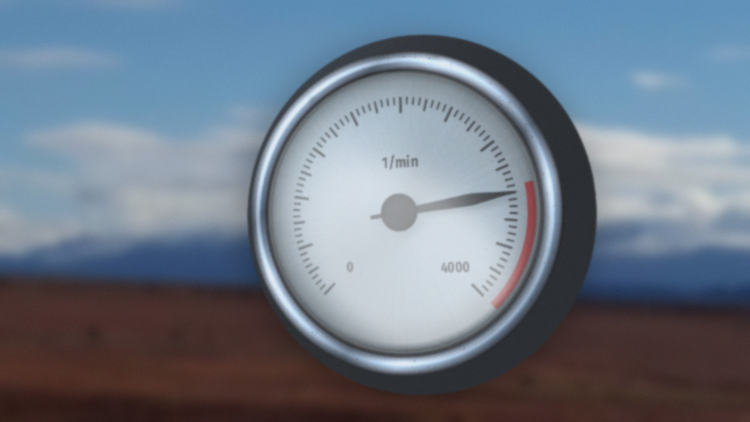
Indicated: value=3200 unit=rpm
